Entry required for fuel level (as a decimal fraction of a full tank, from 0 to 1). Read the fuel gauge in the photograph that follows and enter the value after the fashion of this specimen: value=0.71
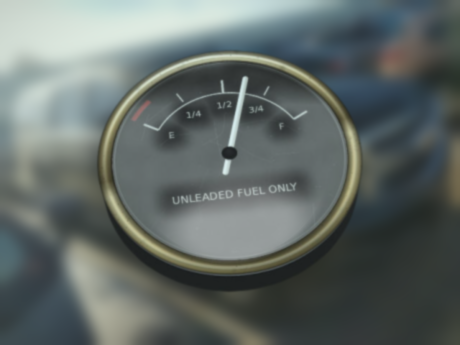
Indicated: value=0.625
